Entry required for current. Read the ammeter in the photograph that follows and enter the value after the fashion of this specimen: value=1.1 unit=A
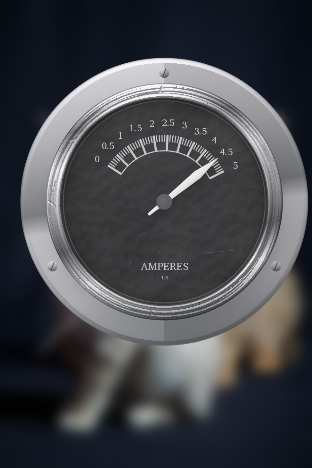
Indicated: value=4.5 unit=A
